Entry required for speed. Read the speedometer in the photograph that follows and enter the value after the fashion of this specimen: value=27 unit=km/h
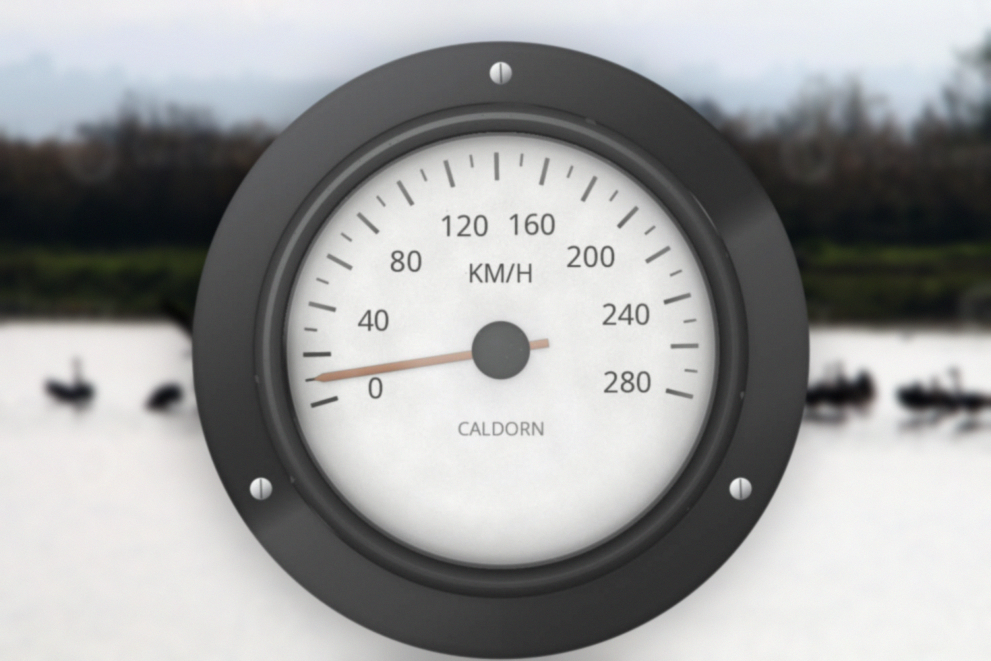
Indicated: value=10 unit=km/h
